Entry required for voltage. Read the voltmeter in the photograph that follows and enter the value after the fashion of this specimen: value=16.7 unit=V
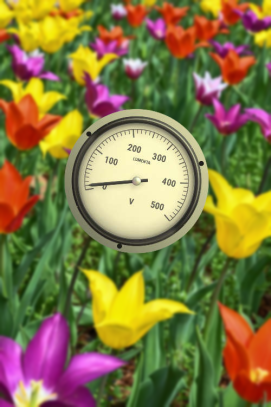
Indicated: value=10 unit=V
